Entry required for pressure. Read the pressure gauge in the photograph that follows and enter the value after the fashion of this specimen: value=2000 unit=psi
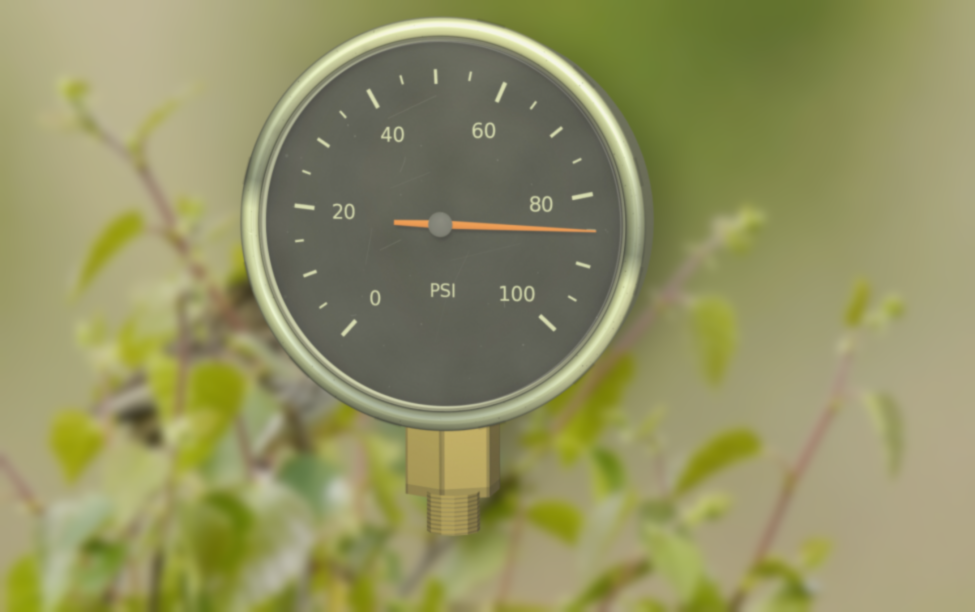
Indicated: value=85 unit=psi
